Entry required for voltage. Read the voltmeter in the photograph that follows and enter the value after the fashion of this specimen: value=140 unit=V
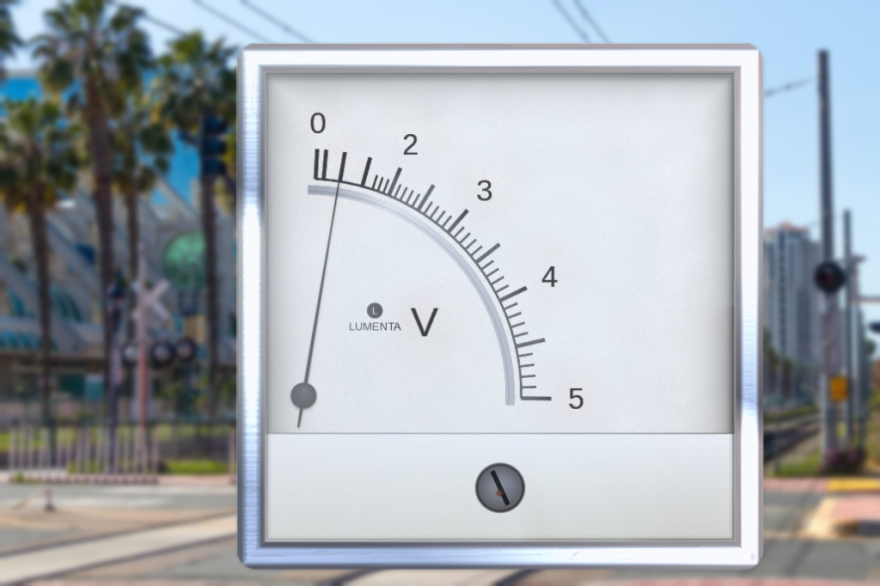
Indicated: value=1 unit=V
